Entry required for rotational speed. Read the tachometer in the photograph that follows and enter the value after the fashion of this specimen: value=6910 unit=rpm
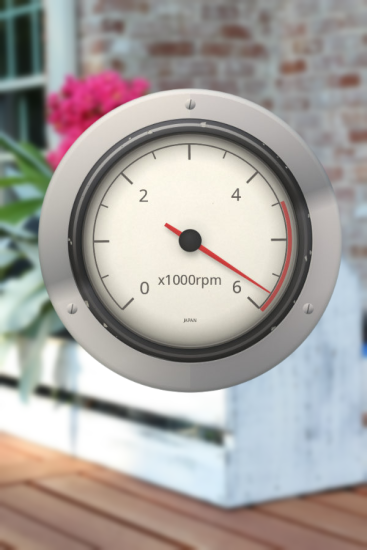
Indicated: value=5750 unit=rpm
